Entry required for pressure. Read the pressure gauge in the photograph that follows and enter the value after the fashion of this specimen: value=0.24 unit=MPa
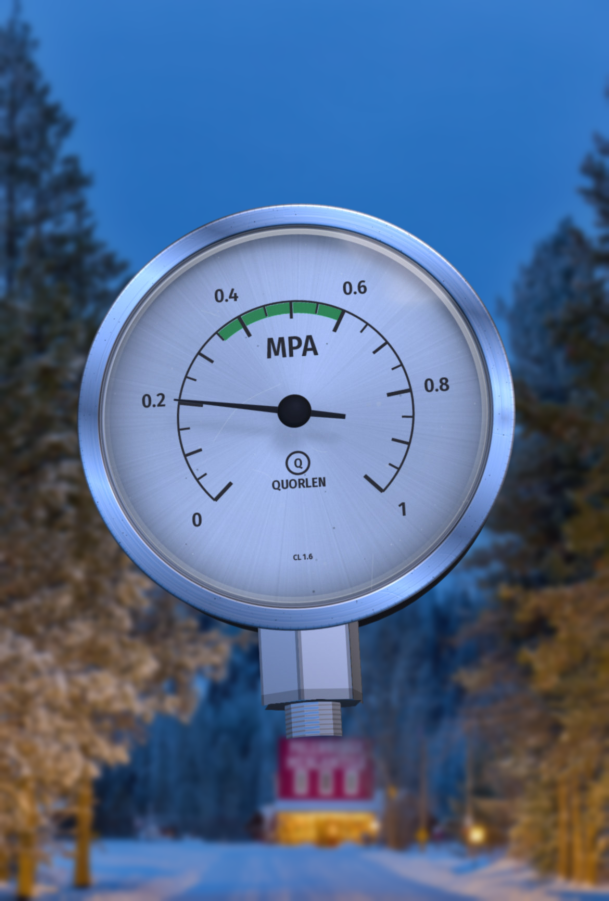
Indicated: value=0.2 unit=MPa
